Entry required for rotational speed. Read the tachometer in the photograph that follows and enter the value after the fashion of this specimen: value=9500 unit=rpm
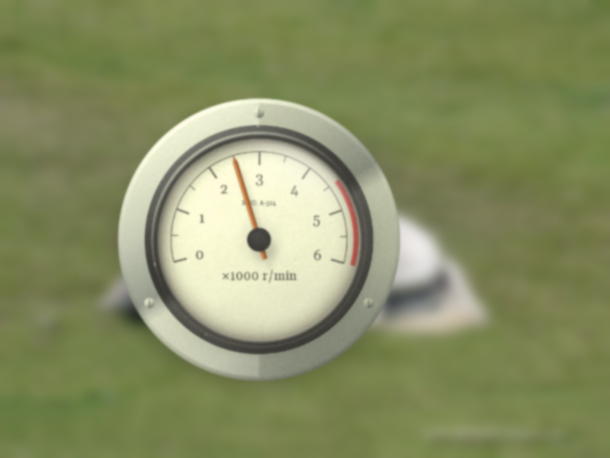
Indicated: value=2500 unit=rpm
